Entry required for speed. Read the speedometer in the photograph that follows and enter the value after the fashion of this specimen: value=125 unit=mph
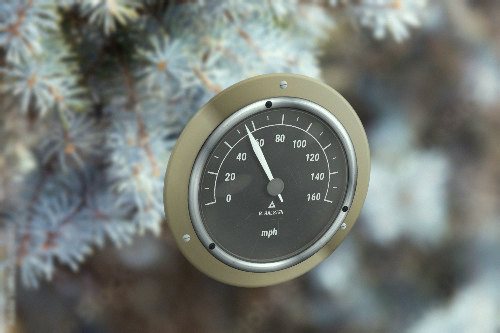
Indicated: value=55 unit=mph
